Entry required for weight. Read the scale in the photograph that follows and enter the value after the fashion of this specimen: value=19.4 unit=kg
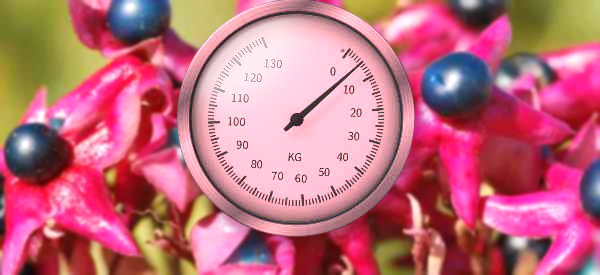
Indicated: value=5 unit=kg
